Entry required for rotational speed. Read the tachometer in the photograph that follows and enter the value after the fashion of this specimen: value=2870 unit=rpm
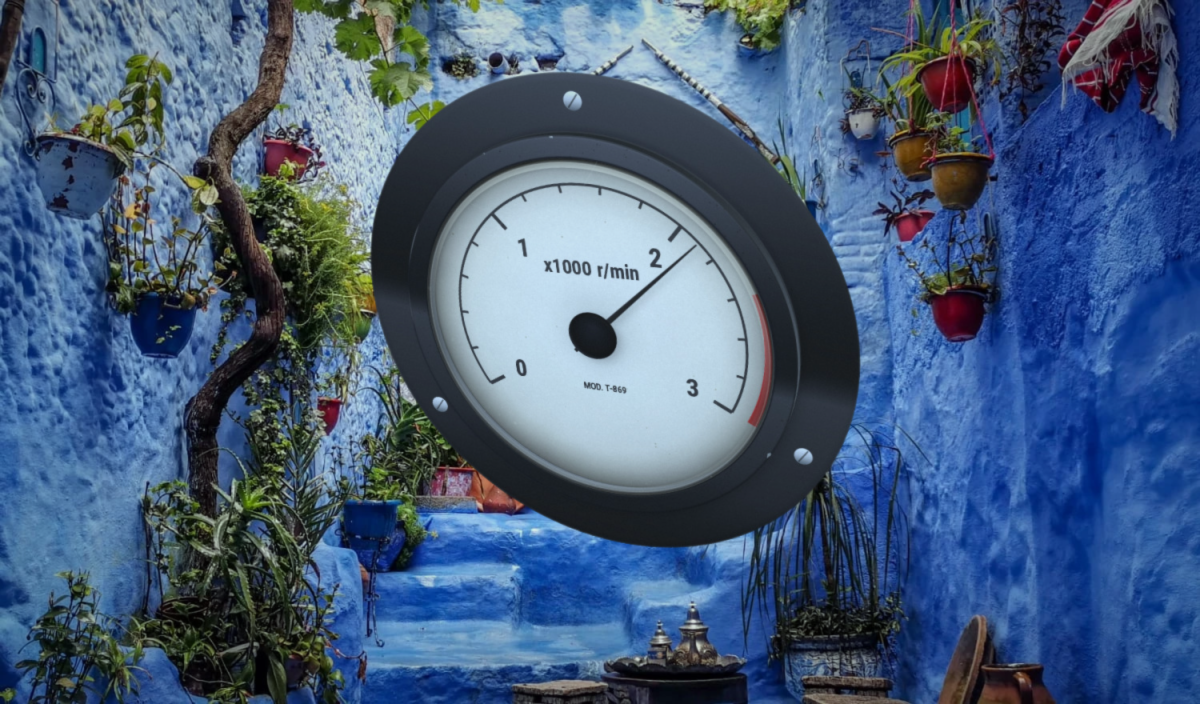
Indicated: value=2100 unit=rpm
